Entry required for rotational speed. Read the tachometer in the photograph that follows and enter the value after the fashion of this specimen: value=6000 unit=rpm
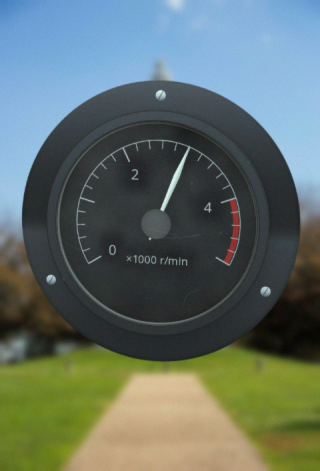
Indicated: value=3000 unit=rpm
